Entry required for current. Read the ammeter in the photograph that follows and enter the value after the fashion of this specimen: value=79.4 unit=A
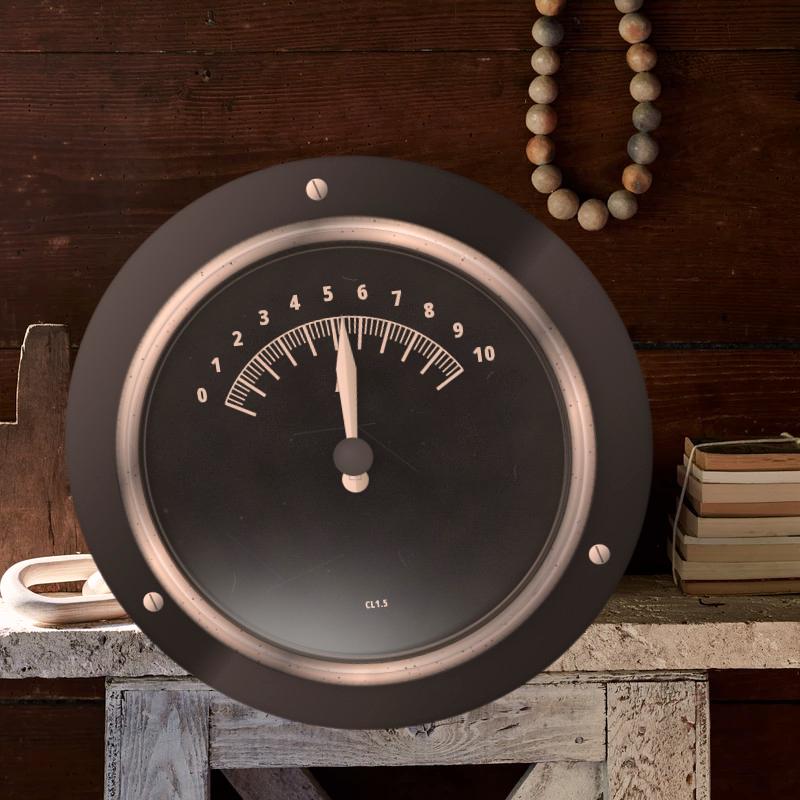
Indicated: value=5.4 unit=A
